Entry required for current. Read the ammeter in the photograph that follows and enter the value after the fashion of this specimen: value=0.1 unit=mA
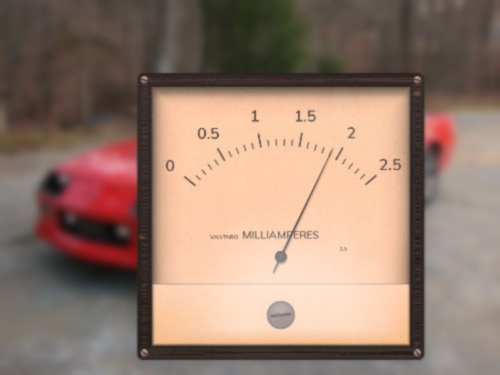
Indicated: value=1.9 unit=mA
